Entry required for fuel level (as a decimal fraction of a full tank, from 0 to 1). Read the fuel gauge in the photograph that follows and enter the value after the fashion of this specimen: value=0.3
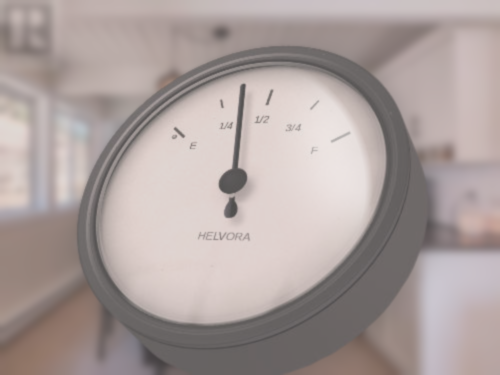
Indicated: value=0.375
